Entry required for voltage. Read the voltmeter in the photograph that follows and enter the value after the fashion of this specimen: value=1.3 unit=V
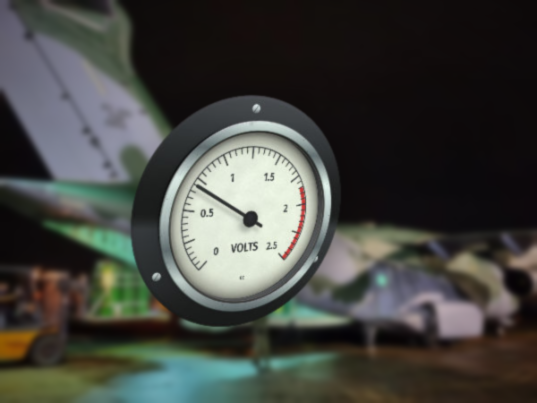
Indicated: value=0.7 unit=V
